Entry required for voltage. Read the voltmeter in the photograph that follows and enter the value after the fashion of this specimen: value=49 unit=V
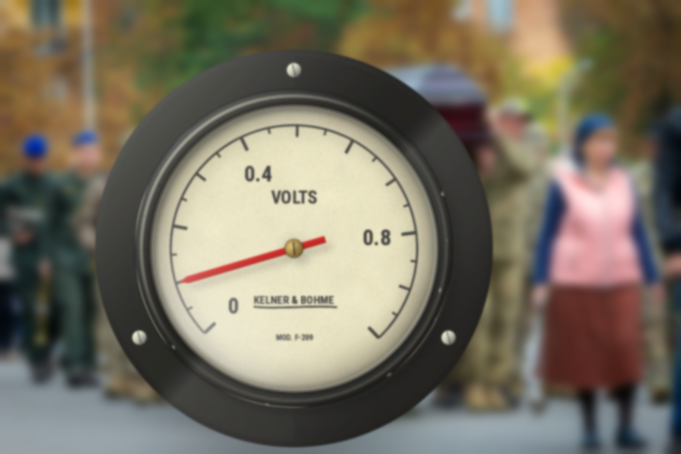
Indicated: value=0.1 unit=V
